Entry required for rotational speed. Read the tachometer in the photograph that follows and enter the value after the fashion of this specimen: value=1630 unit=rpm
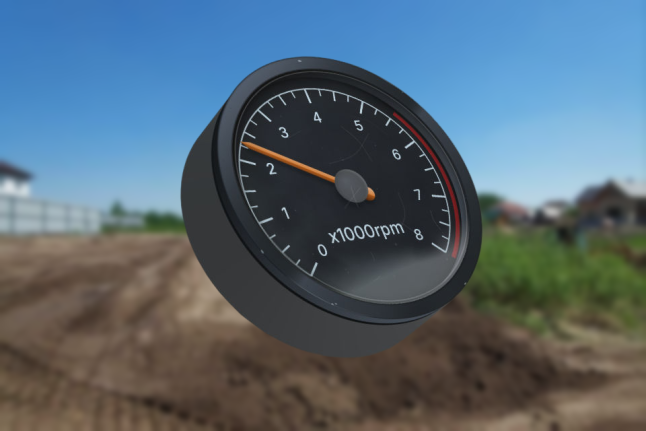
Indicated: value=2250 unit=rpm
